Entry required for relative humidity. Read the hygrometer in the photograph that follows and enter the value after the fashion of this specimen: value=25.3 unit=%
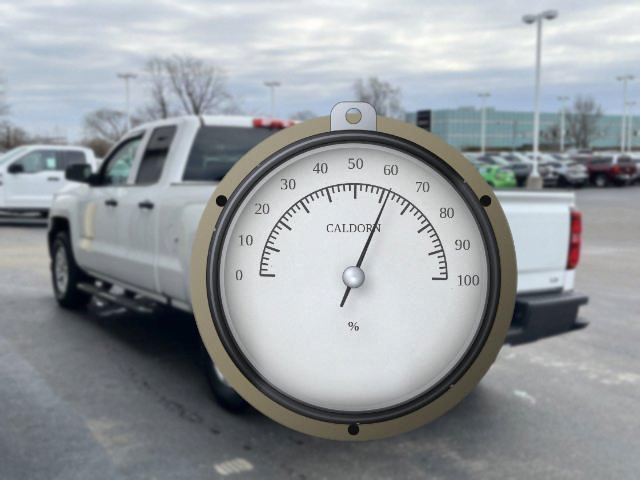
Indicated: value=62 unit=%
